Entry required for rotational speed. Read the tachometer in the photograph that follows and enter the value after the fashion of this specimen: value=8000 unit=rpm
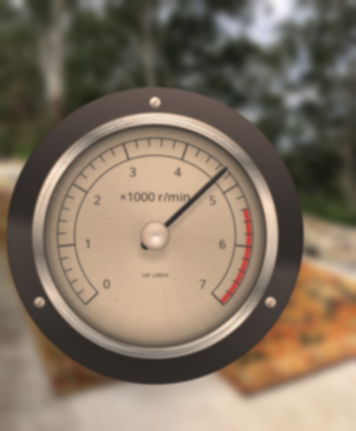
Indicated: value=4700 unit=rpm
